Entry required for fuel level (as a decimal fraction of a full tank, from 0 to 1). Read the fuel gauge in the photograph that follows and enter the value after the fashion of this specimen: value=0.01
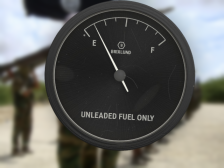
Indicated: value=0.125
